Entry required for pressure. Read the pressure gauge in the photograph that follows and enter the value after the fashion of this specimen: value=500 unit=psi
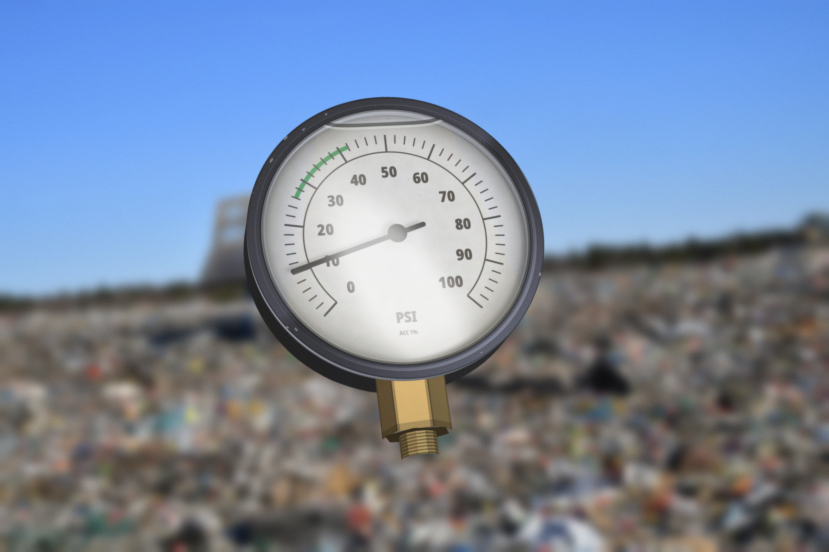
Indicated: value=10 unit=psi
